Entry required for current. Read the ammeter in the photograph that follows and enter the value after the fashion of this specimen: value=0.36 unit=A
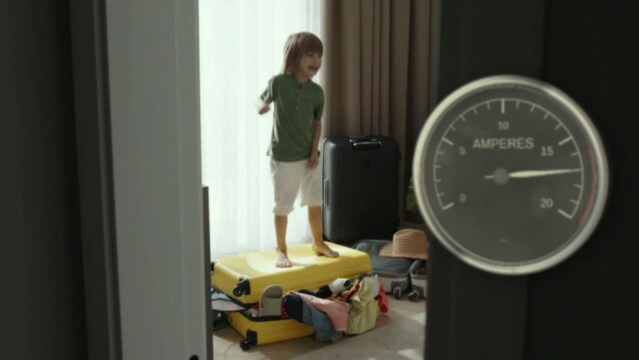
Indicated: value=17 unit=A
